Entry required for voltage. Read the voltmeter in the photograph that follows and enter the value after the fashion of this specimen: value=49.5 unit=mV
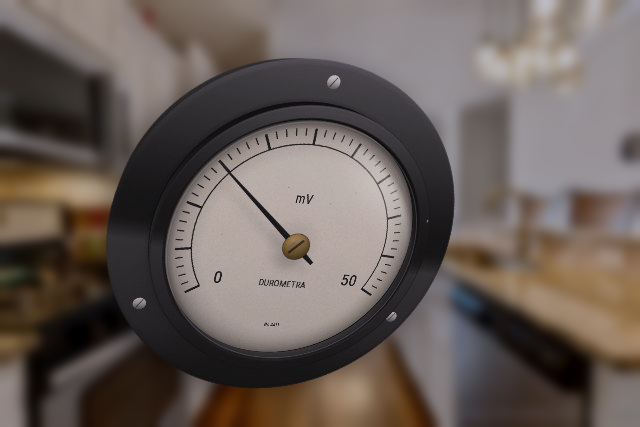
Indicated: value=15 unit=mV
